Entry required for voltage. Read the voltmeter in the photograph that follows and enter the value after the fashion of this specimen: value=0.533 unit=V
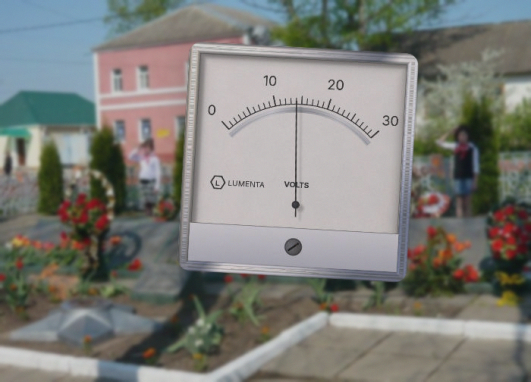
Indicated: value=14 unit=V
